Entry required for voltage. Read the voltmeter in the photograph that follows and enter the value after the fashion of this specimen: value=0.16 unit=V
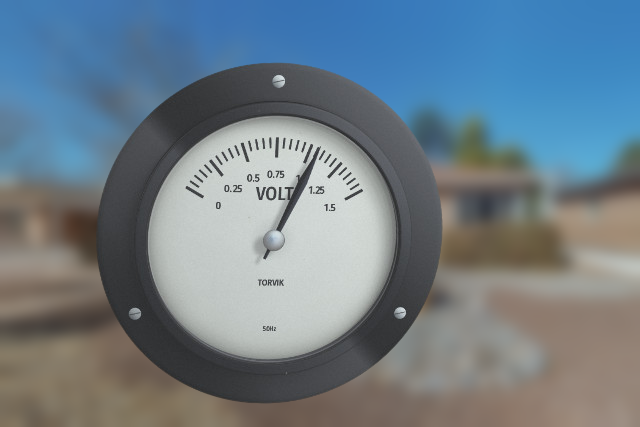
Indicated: value=1.05 unit=V
